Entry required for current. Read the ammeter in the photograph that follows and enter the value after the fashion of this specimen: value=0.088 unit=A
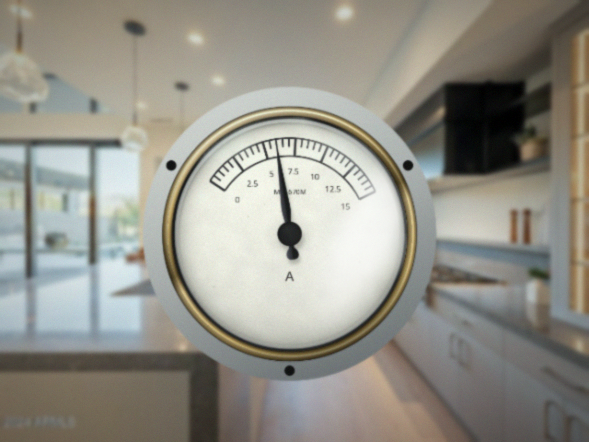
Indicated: value=6 unit=A
